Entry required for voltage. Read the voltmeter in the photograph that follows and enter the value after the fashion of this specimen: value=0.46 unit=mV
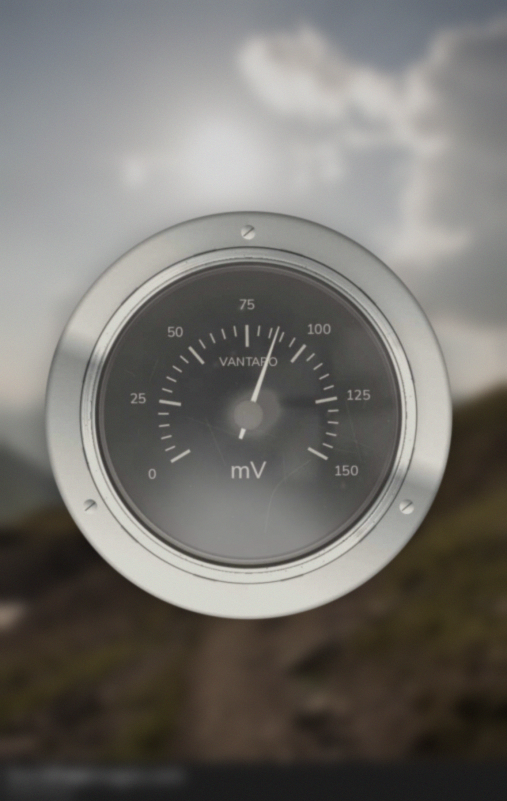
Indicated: value=87.5 unit=mV
